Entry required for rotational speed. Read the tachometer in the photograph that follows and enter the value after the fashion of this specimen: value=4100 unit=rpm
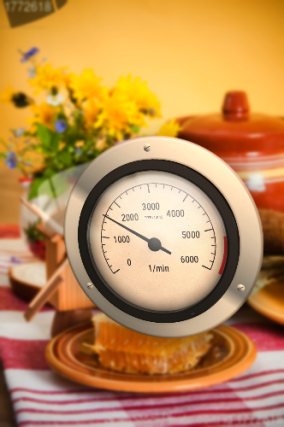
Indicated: value=1600 unit=rpm
